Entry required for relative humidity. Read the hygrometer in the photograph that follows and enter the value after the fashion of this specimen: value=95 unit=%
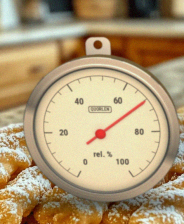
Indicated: value=68 unit=%
